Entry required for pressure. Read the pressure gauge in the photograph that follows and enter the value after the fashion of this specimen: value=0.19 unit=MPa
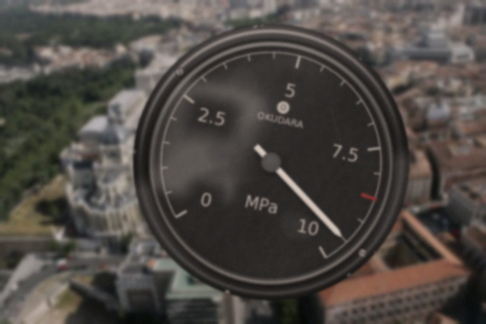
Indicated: value=9.5 unit=MPa
